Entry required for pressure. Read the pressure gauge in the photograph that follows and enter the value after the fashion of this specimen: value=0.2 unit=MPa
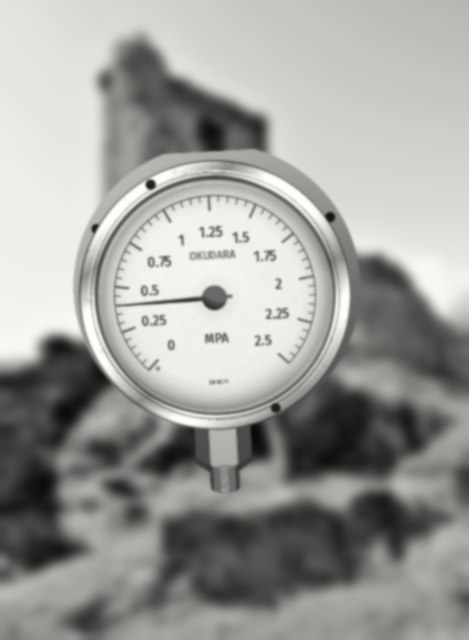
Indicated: value=0.4 unit=MPa
